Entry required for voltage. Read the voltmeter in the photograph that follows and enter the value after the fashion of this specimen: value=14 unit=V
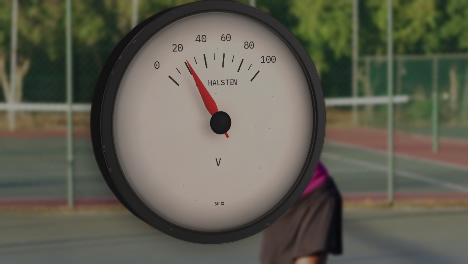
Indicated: value=20 unit=V
